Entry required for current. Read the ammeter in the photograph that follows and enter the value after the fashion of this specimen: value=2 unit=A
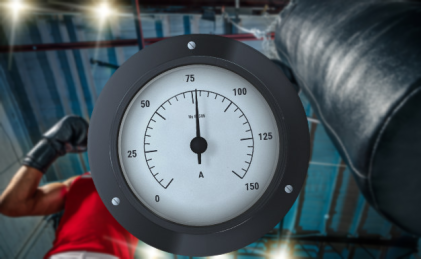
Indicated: value=77.5 unit=A
